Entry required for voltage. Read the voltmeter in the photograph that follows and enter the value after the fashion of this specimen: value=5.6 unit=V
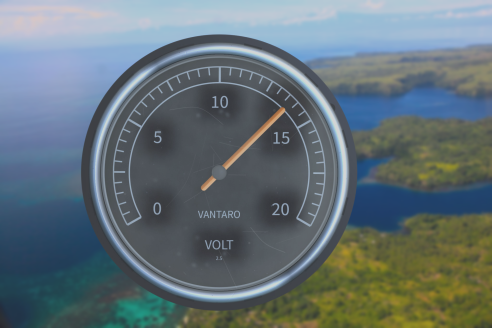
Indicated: value=13.75 unit=V
